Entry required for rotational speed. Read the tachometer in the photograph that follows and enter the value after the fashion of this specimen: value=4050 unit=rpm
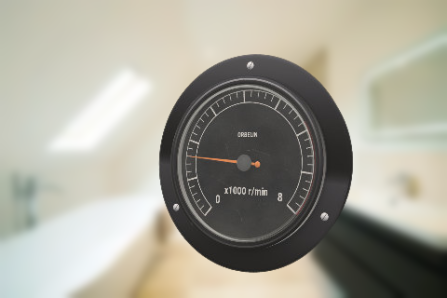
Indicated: value=1600 unit=rpm
